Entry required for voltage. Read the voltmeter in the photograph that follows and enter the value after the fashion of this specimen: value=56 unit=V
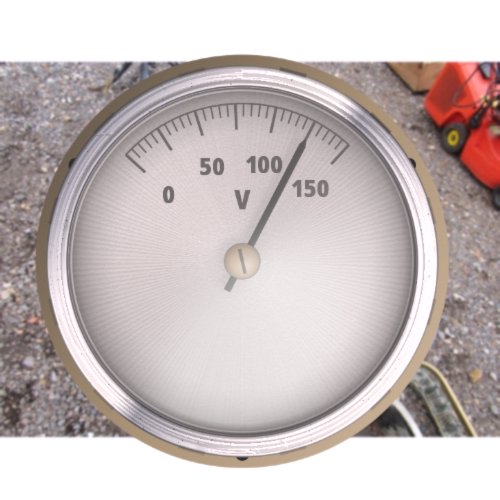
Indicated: value=125 unit=V
